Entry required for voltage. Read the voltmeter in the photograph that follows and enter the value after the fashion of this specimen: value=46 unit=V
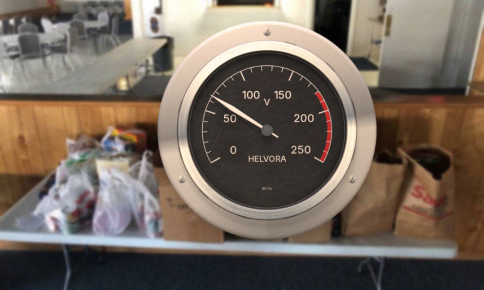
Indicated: value=65 unit=V
